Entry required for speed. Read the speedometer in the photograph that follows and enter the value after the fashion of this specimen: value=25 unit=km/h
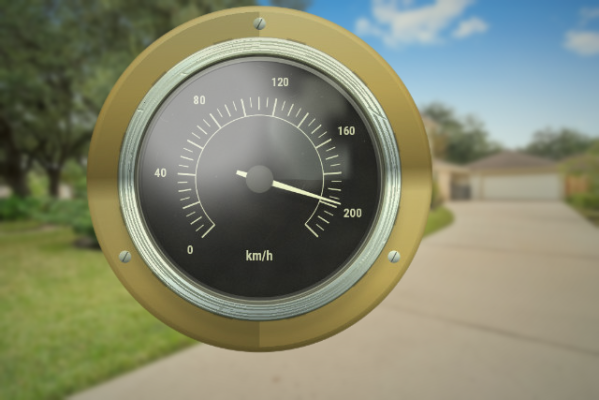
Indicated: value=197.5 unit=km/h
